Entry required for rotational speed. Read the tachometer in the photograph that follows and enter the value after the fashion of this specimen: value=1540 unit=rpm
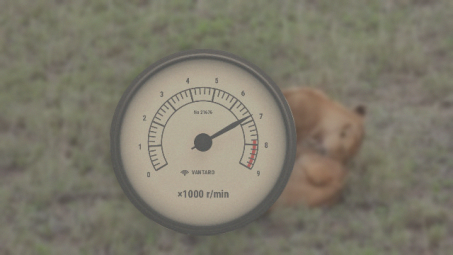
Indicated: value=6800 unit=rpm
